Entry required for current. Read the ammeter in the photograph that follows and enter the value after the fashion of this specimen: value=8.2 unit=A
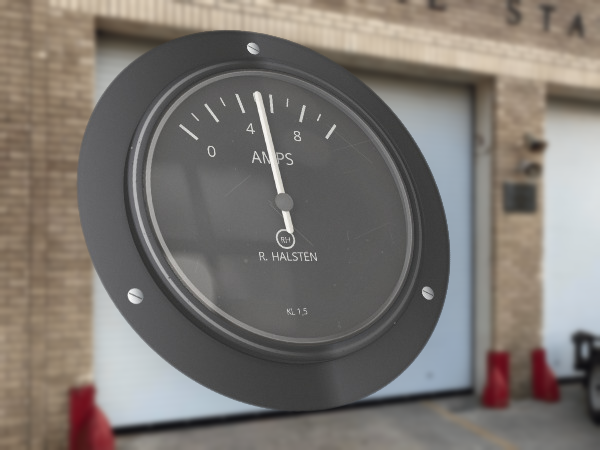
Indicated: value=5 unit=A
